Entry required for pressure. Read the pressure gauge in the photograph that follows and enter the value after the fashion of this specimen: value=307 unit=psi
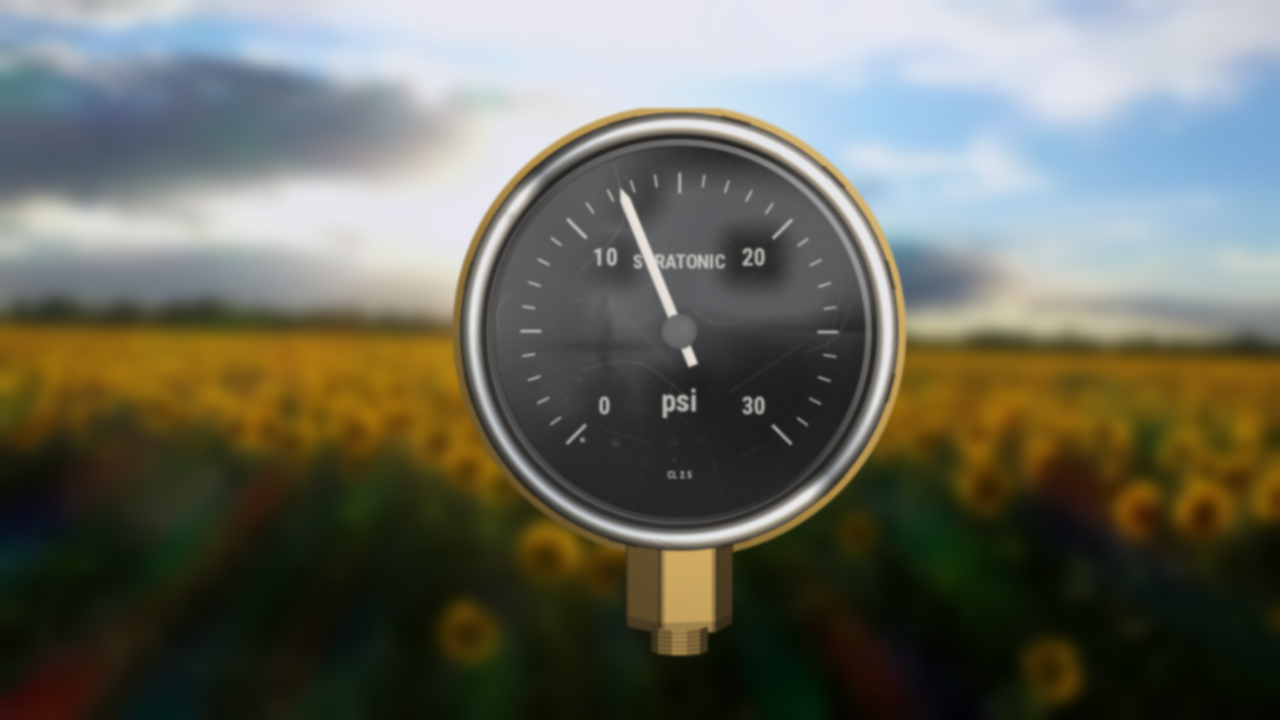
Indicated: value=12.5 unit=psi
